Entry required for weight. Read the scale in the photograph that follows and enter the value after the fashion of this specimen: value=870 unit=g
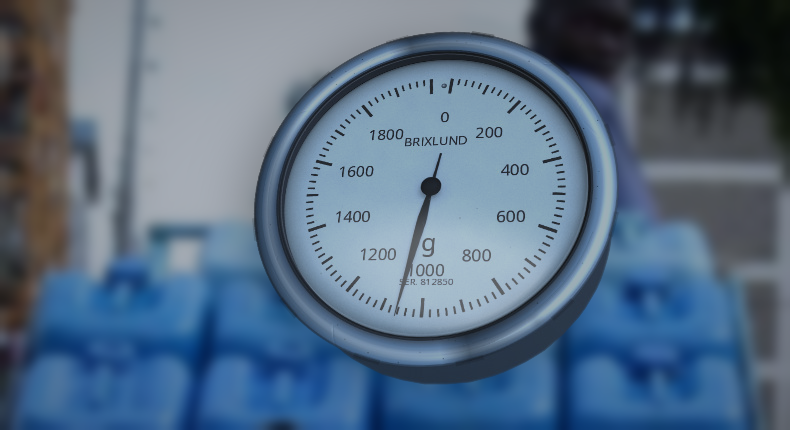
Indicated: value=1060 unit=g
